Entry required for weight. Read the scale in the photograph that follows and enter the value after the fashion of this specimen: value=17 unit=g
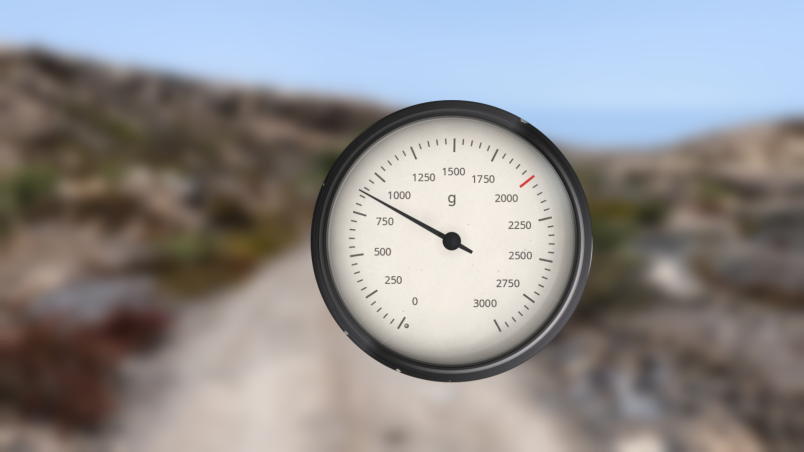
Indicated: value=875 unit=g
